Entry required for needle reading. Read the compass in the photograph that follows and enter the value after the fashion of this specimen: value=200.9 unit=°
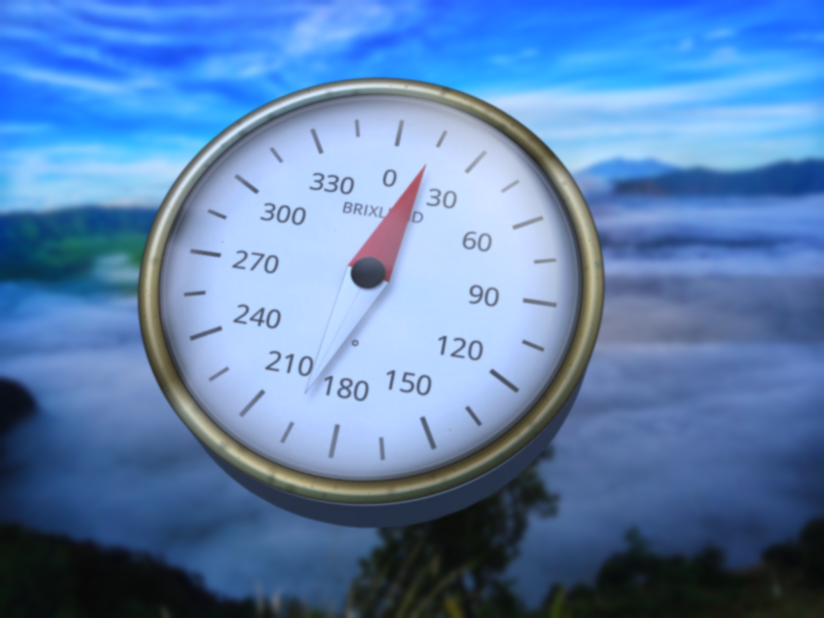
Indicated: value=15 unit=°
